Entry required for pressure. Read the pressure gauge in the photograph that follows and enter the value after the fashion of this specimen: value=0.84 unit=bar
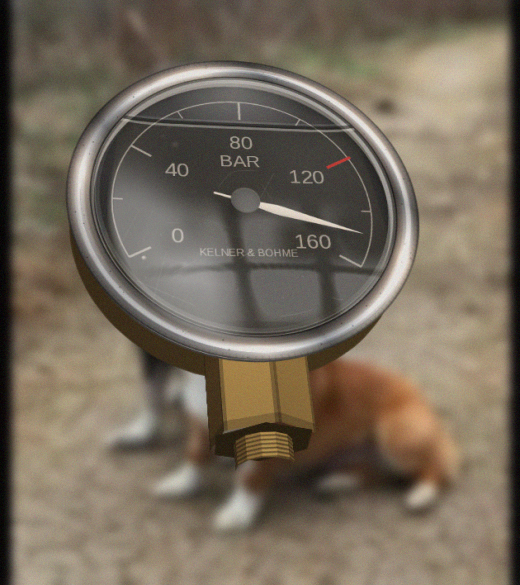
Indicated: value=150 unit=bar
